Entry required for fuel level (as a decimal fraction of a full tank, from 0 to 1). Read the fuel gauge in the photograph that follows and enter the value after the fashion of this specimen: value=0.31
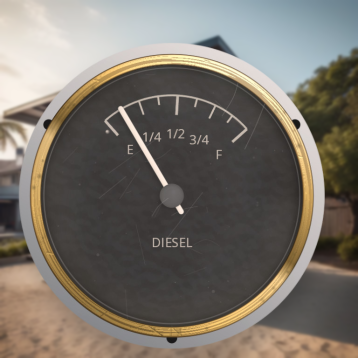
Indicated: value=0.125
